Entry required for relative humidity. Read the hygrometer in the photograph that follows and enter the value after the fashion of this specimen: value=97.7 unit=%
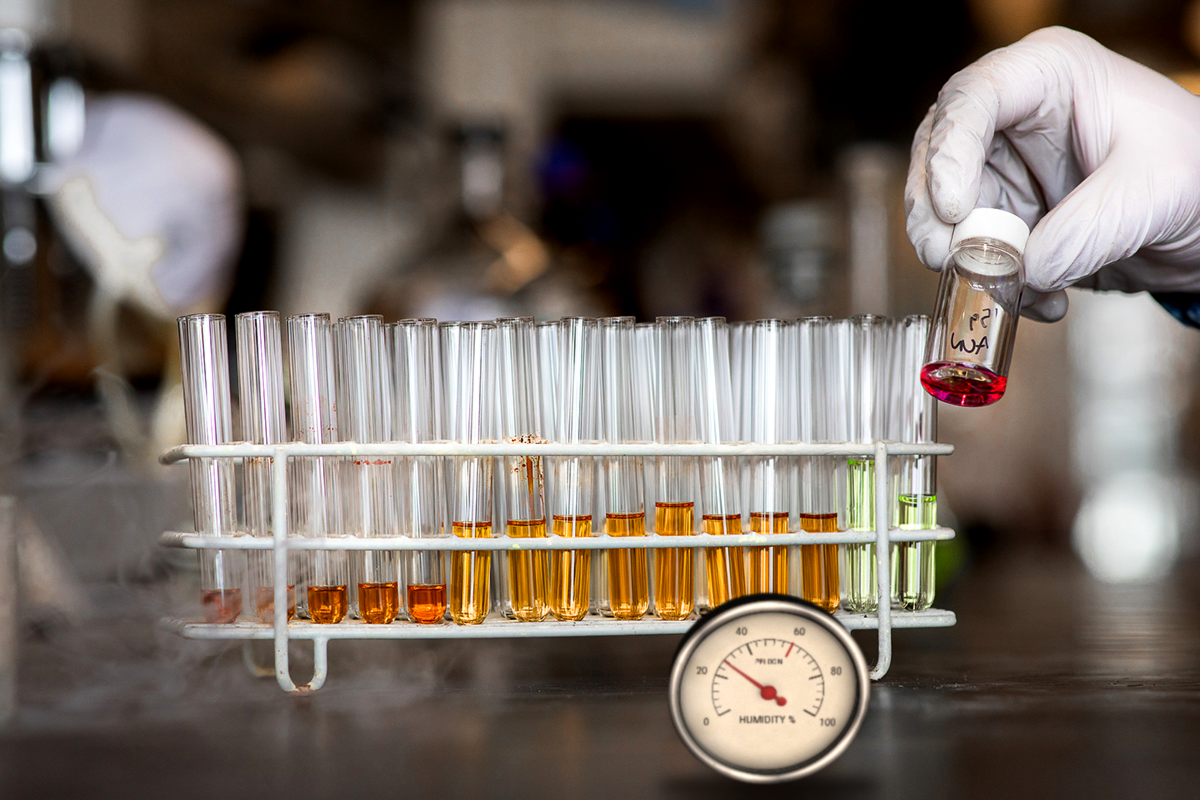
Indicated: value=28 unit=%
